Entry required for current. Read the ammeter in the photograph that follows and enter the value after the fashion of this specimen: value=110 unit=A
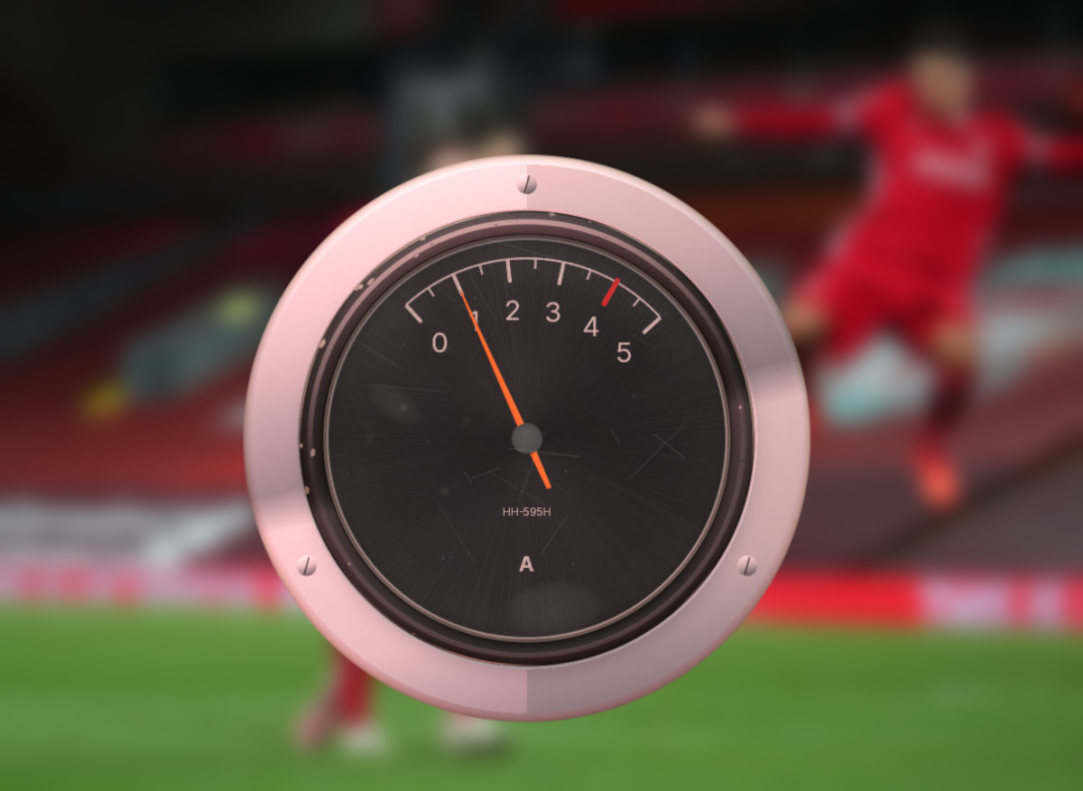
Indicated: value=1 unit=A
